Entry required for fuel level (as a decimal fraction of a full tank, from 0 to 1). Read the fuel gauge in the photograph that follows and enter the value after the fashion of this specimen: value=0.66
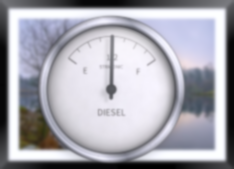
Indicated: value=0.5
